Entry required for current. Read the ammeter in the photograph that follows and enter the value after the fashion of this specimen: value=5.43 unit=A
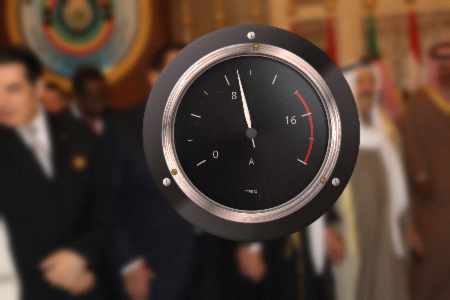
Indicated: value=9 unit=A
